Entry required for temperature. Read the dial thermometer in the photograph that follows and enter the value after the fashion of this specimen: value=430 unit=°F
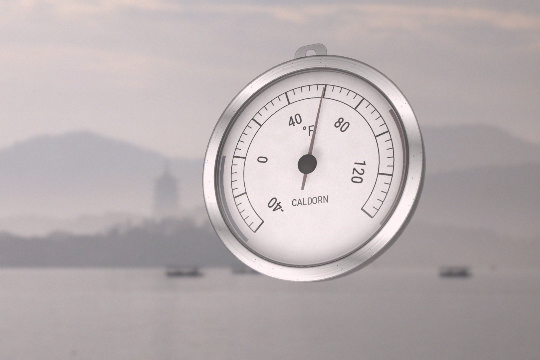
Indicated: value=60 unit=°F
